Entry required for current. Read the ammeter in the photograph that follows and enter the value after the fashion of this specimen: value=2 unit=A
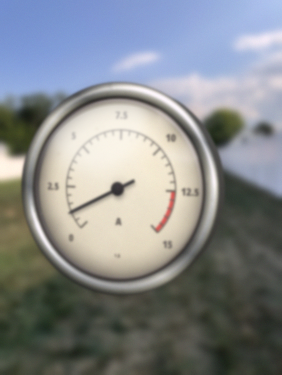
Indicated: value=1 unit=A
